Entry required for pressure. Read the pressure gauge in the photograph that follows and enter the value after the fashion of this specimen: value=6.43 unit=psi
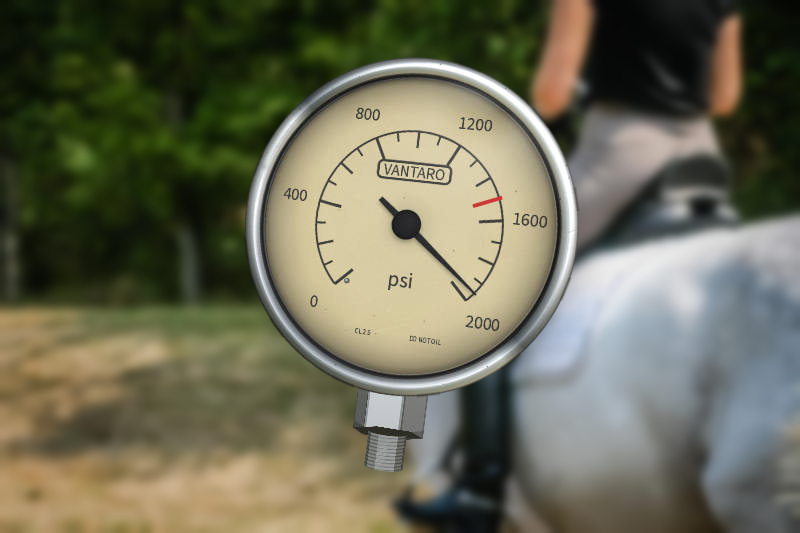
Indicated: value=1950 unit=psi
